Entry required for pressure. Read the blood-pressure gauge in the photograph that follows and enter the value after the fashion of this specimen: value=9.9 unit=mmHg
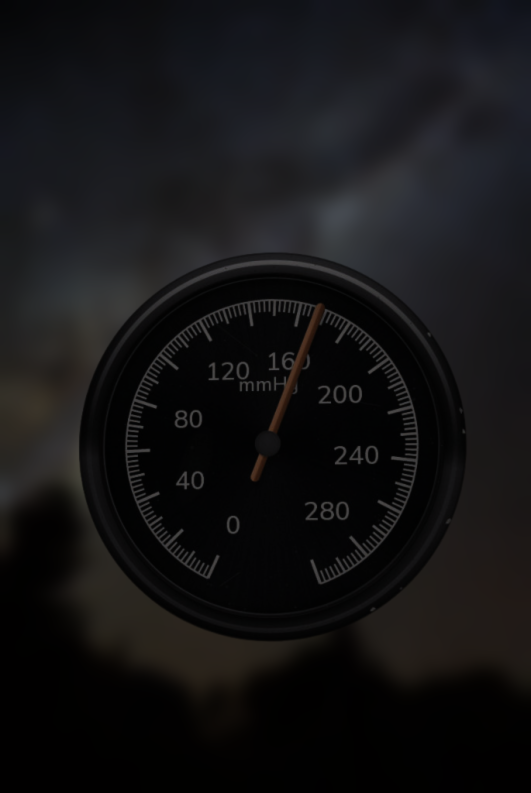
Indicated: value=168 unit=mmHg
